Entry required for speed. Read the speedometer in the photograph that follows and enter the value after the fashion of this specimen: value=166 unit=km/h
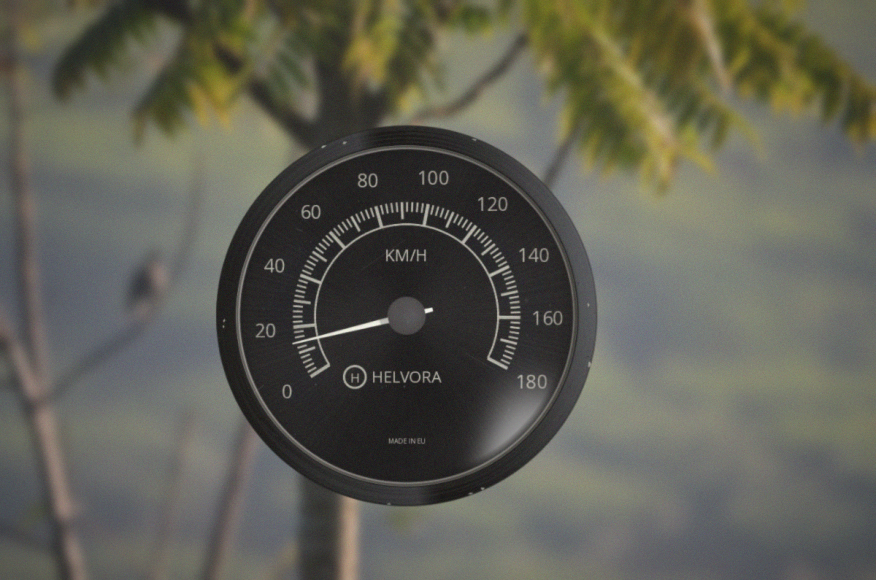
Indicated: value=14 unit=km/h
